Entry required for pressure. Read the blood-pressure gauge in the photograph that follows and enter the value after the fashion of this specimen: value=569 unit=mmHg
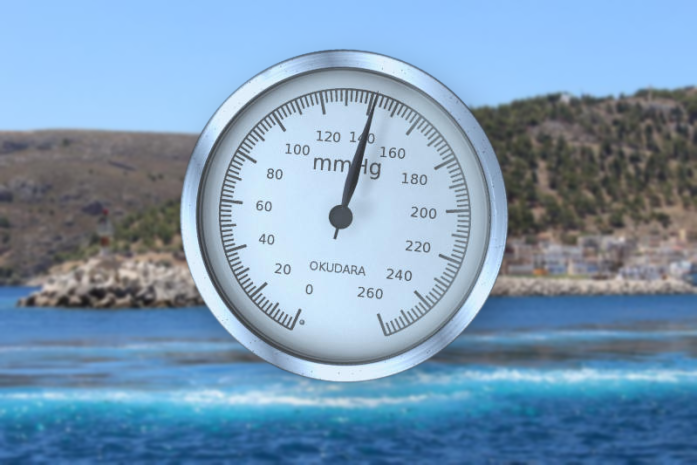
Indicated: value=142 unit=mmHg
